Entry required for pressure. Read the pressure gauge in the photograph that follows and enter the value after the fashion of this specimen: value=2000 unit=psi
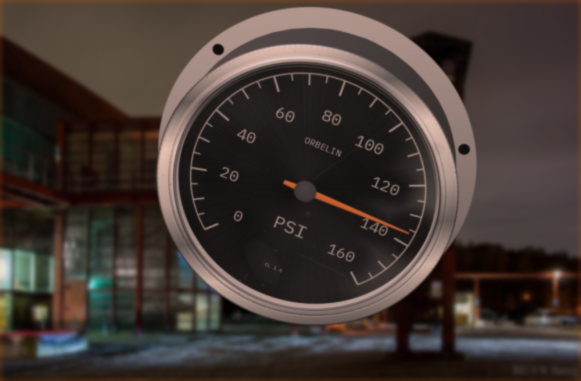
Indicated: value=135 unit=psi
